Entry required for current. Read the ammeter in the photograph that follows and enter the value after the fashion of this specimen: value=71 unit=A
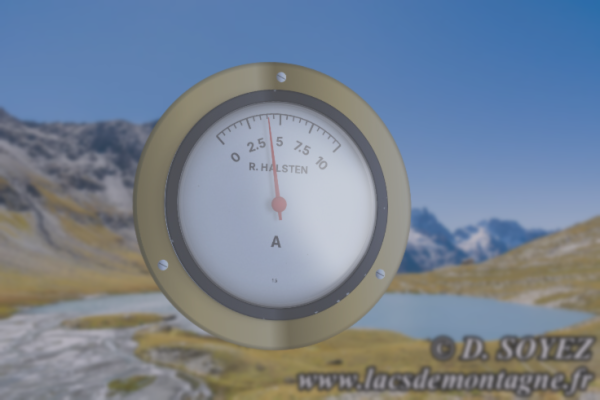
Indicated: value=4 unit=A
